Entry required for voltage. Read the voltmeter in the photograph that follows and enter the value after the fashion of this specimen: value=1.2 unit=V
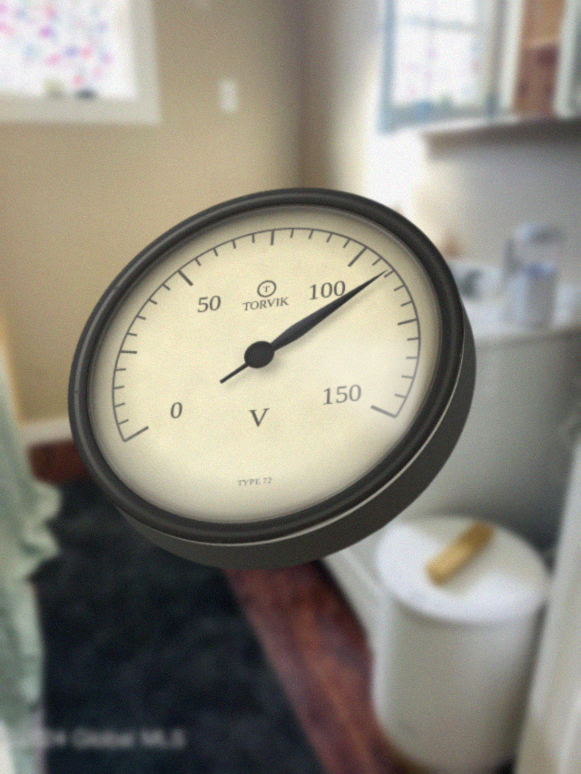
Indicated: value=110 unit=V
